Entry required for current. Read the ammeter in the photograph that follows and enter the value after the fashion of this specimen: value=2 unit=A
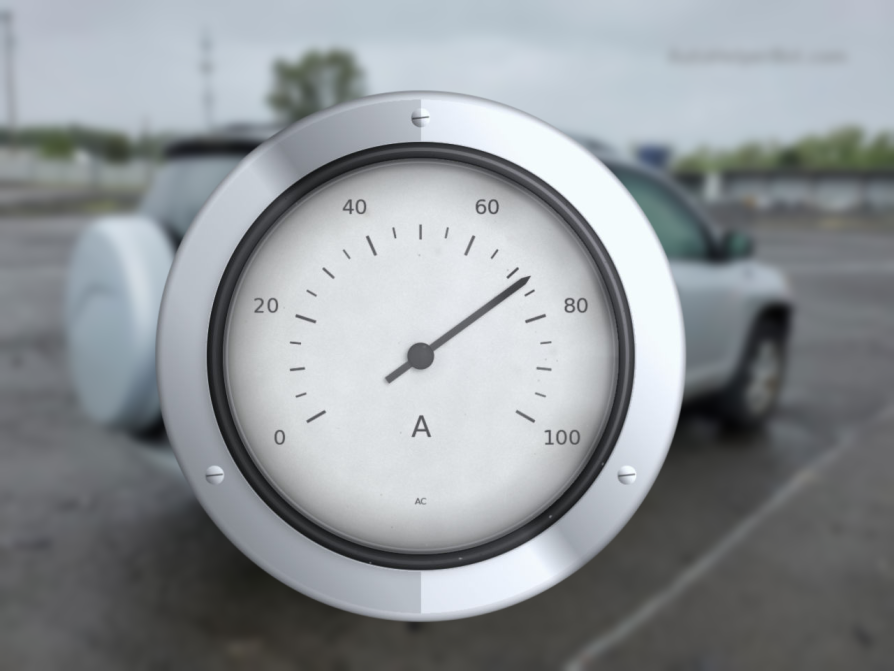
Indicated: value=72.5 unit=A
